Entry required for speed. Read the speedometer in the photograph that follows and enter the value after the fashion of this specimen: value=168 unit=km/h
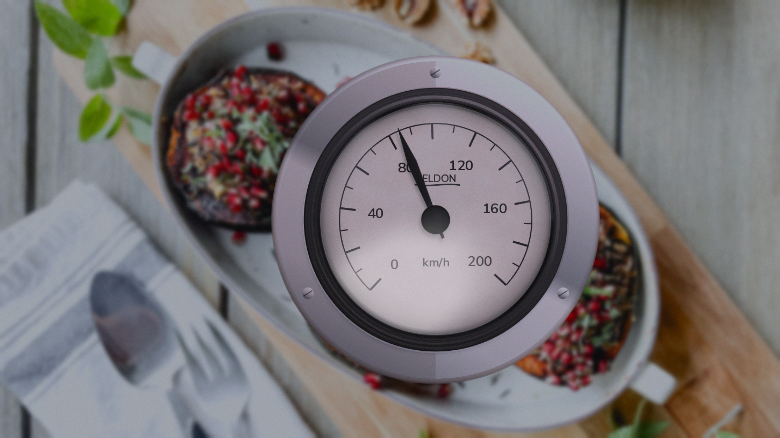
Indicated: value=85 unit=km/h
